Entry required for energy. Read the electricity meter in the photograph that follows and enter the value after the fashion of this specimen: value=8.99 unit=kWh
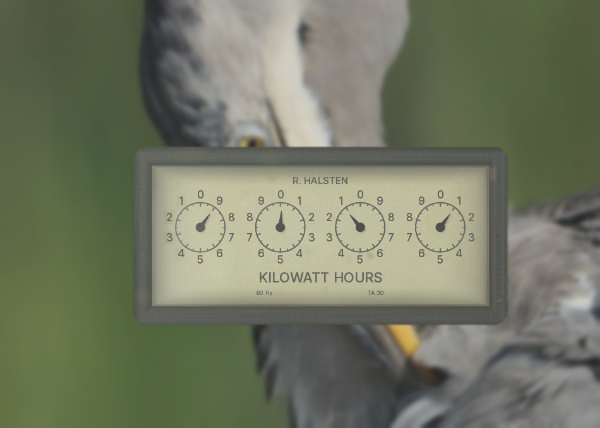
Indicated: value=9011 unit=kWh
